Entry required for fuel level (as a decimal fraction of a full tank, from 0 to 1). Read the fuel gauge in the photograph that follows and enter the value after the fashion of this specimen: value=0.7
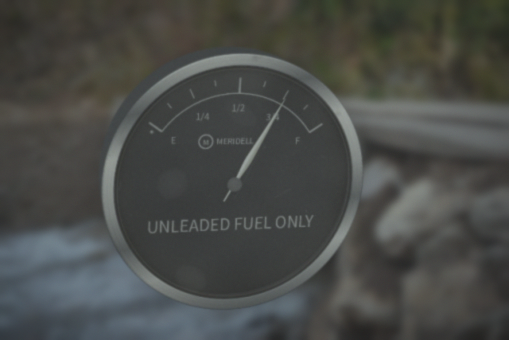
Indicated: value=0.75
